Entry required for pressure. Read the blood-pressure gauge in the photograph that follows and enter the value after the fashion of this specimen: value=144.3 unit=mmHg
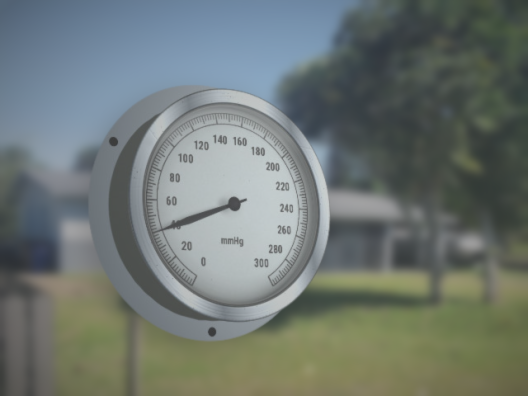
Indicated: value=40 unit=mmHg
